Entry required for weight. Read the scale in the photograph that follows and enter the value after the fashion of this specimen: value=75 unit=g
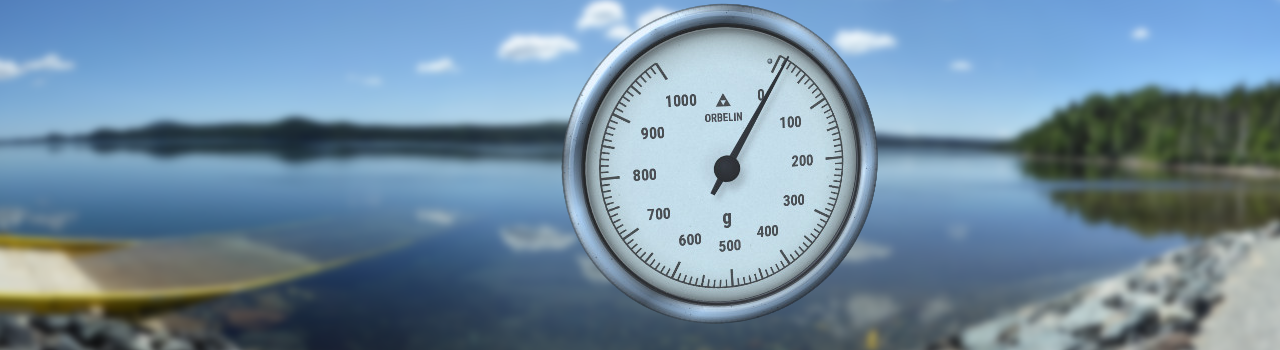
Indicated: value=10 unit=g
